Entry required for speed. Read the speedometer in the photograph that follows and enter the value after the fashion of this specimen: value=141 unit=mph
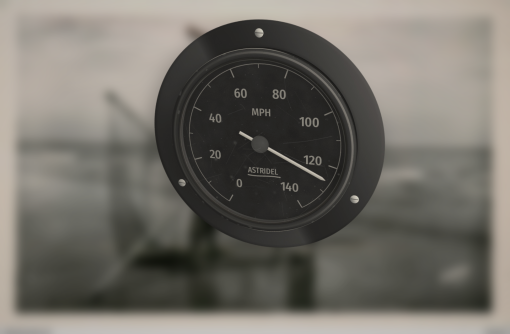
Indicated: value=125 unit=mph
